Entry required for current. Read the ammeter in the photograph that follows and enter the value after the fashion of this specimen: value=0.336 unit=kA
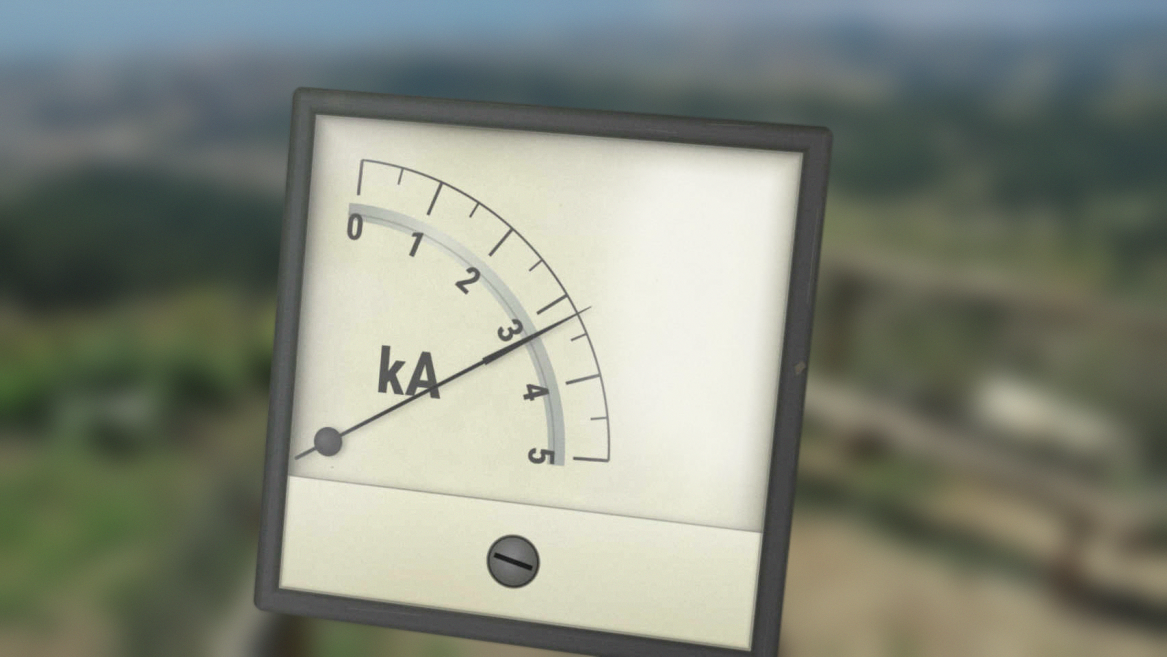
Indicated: value=3.25 unit=kA
